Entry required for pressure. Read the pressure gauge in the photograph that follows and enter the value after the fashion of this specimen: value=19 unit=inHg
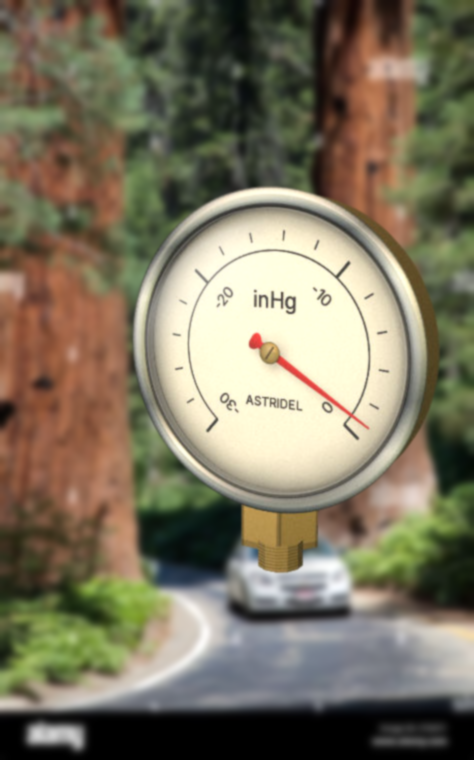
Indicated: value=-1 unit=inHg
